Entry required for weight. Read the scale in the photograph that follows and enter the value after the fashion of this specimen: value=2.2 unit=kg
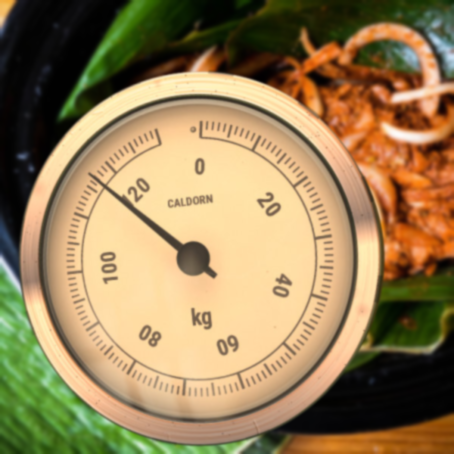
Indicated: value=117 unit=kg
